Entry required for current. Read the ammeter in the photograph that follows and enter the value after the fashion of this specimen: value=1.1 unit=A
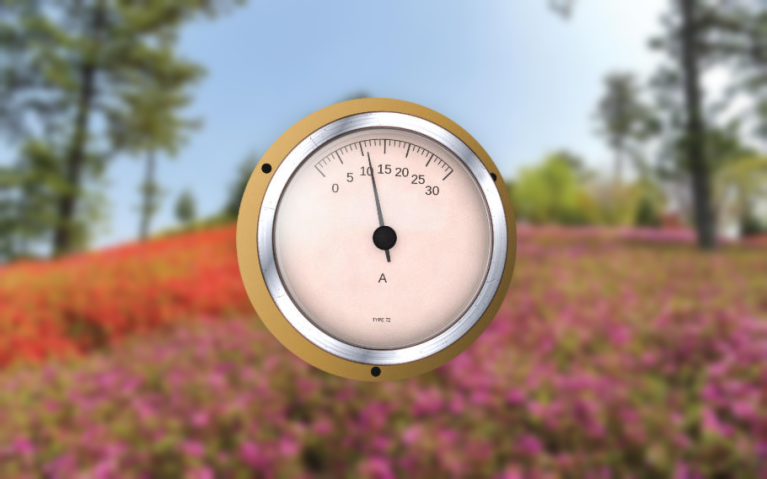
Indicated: value=11 unit=A
